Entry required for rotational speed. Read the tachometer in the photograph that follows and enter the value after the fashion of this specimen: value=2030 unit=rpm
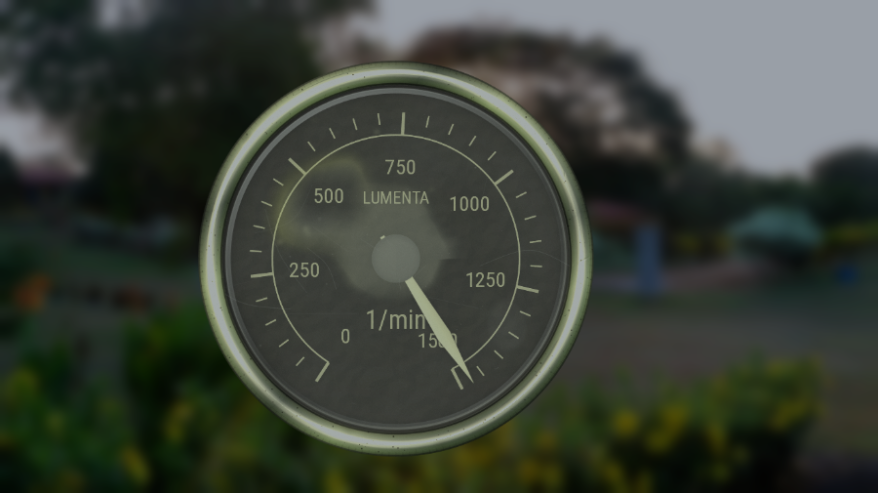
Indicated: value=1475 unit=rpm
